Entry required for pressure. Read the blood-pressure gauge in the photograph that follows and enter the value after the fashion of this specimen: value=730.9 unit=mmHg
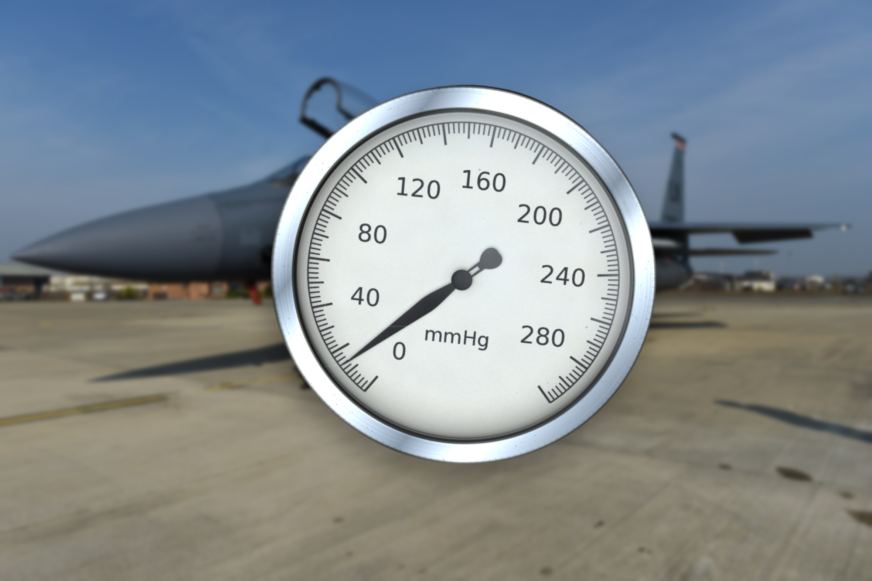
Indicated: value=14 unit=mmHg
